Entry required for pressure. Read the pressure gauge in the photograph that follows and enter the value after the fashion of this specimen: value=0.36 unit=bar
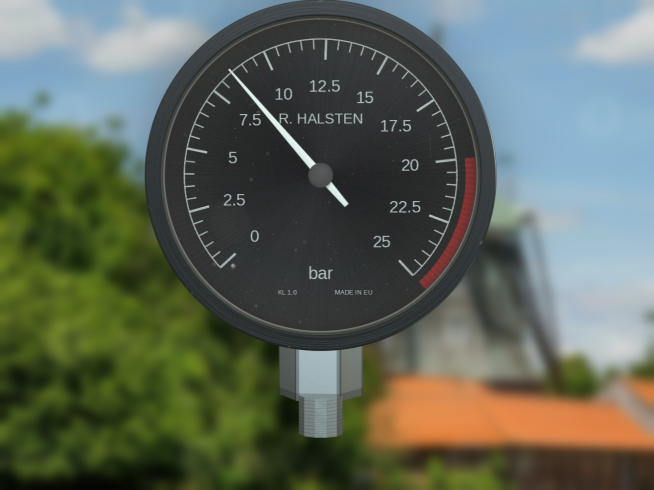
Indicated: value=8.5 unit=bar
